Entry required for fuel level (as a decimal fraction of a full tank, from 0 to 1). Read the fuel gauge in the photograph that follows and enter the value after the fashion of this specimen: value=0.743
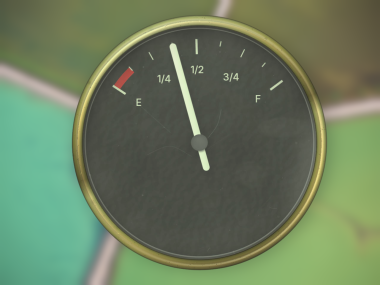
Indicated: value=0.375
